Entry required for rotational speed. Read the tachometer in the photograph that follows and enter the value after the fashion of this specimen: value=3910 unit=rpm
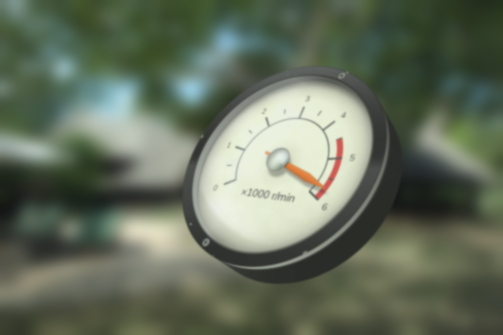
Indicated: value=5750 unit=rpm
